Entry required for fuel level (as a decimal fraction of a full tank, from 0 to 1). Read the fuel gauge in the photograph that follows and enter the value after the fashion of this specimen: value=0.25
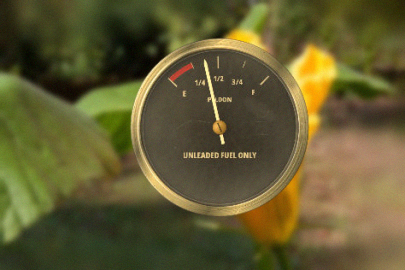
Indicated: value=0.375
